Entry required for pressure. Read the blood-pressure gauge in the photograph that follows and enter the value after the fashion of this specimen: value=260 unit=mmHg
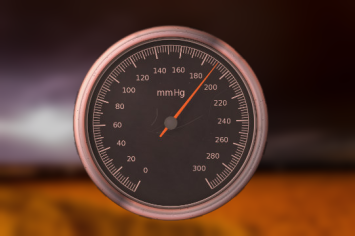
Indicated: value=190 unit=mmHg
